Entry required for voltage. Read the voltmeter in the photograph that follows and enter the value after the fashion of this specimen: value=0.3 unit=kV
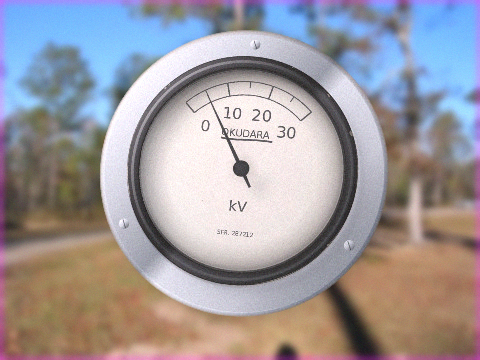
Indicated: value=5 unit=kV
